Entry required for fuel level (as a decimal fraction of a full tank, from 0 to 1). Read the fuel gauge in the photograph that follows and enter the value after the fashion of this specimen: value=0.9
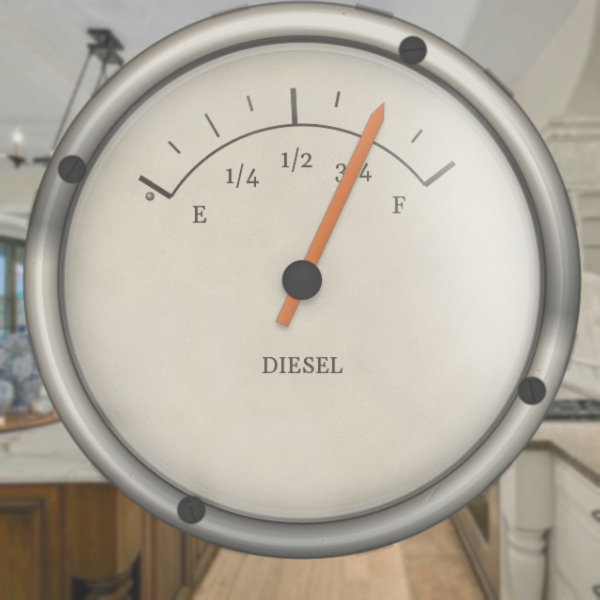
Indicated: value=0.75
